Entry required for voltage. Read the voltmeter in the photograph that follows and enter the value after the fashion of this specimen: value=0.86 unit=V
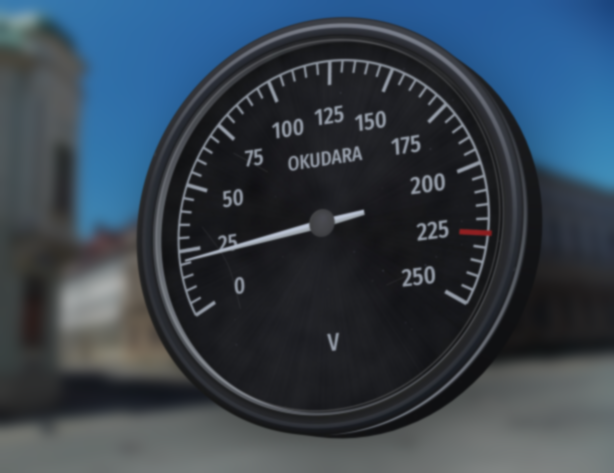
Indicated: value=20 unit=V
